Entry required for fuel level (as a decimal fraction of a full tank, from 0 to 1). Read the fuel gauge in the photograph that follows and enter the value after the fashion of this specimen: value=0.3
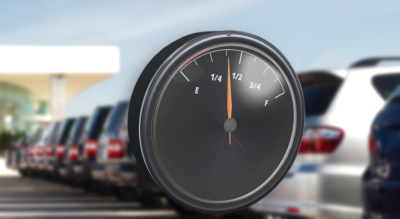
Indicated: value=0.375
